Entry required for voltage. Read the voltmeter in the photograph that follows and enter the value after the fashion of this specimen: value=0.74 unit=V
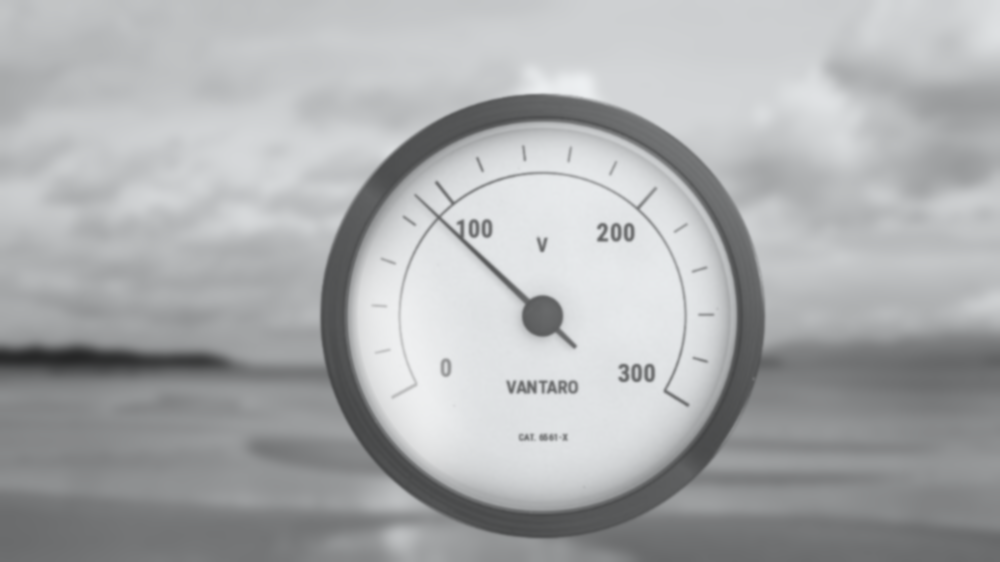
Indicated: value=90 unit=V
